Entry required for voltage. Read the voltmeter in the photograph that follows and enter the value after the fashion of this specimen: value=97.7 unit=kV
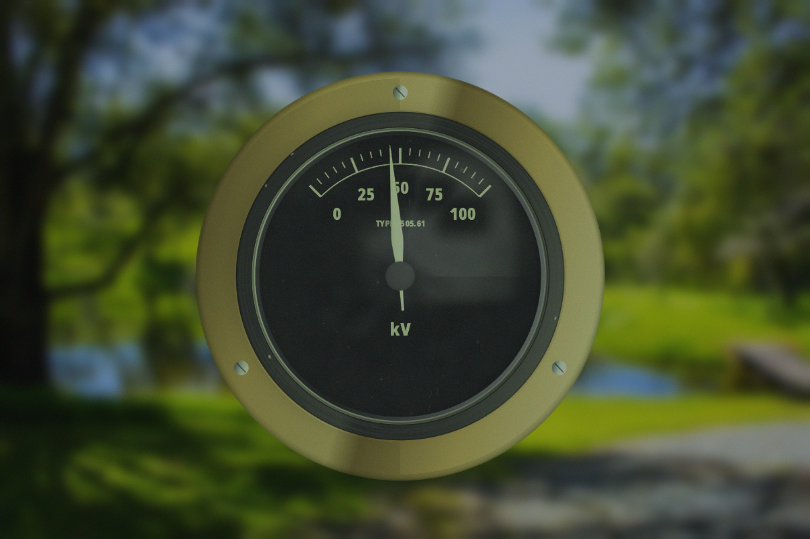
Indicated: value=45 unit=kV
